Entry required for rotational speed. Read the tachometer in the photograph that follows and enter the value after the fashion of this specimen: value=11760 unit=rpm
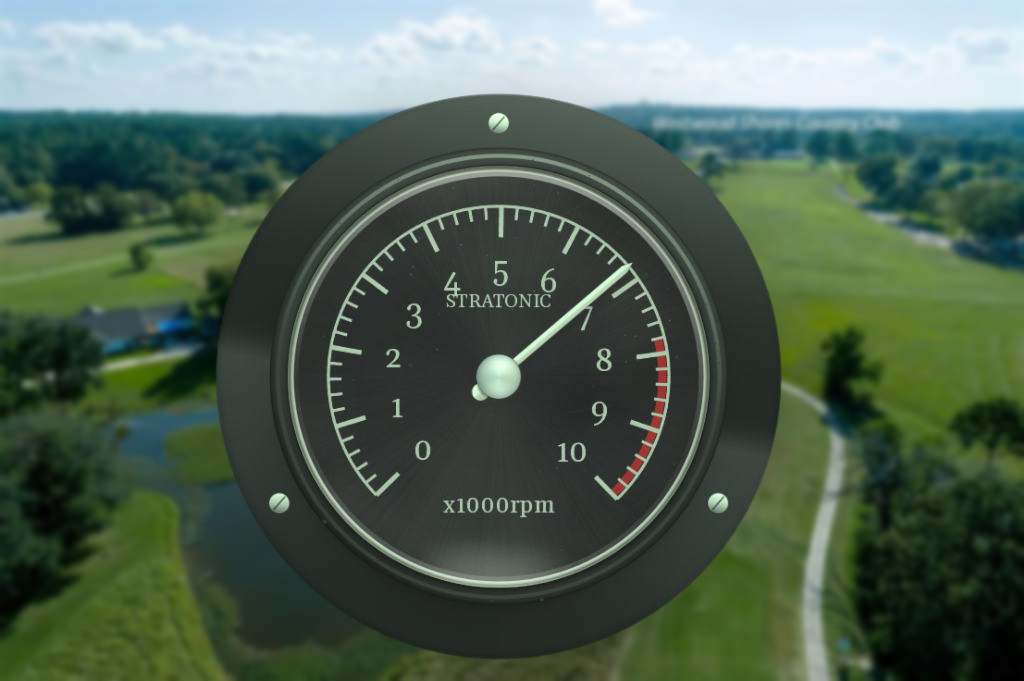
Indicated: value=6800 unit=rpm
